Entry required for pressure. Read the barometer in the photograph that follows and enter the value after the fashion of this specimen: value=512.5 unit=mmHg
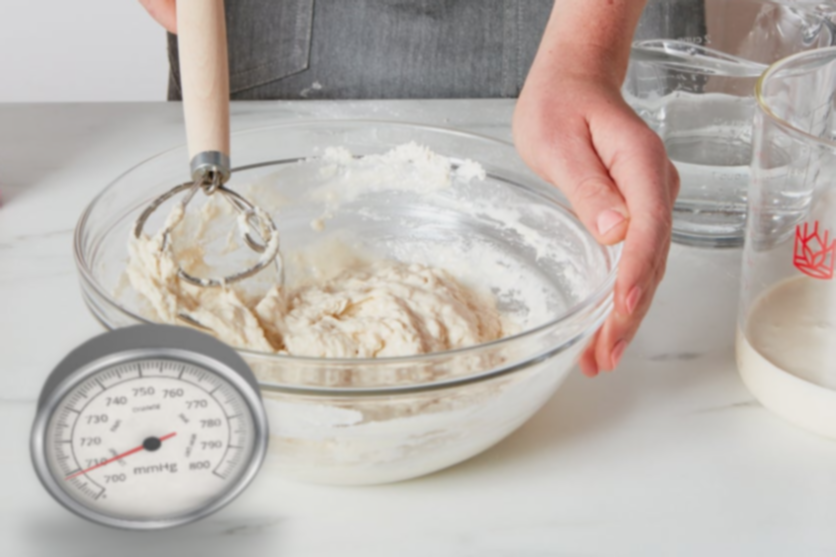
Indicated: value=710 unit=mmHg
